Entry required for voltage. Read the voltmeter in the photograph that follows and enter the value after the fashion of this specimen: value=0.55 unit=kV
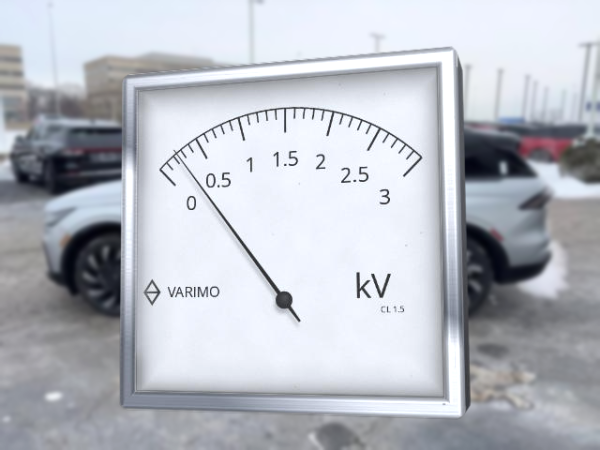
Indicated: value=0.25 unit=kV
